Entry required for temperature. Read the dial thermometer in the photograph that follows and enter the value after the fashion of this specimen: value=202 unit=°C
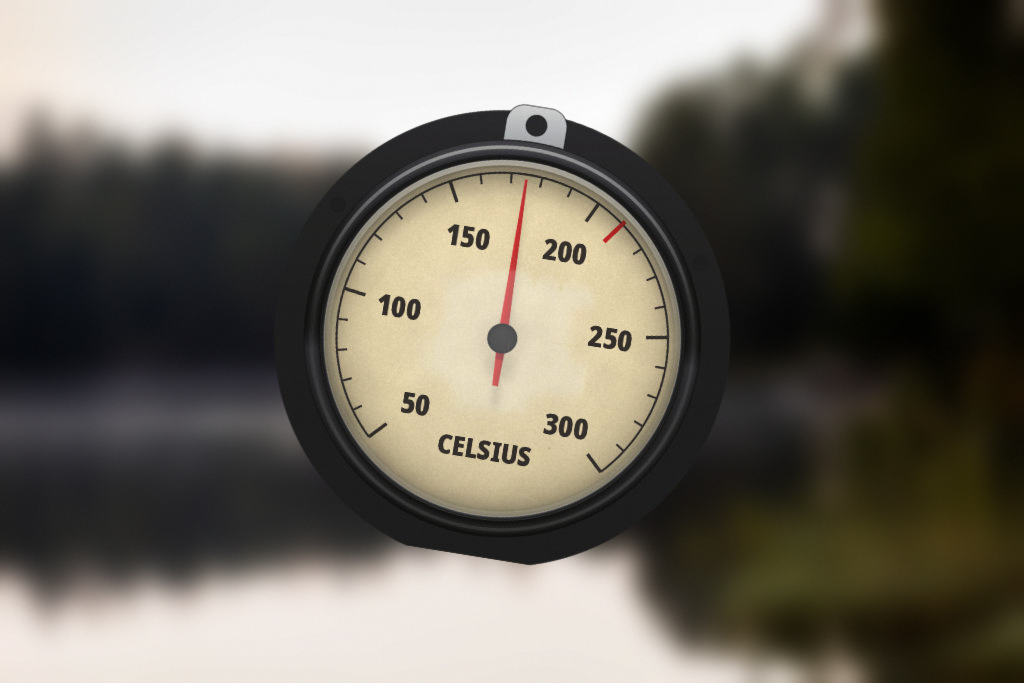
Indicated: value=175 unit=°C
